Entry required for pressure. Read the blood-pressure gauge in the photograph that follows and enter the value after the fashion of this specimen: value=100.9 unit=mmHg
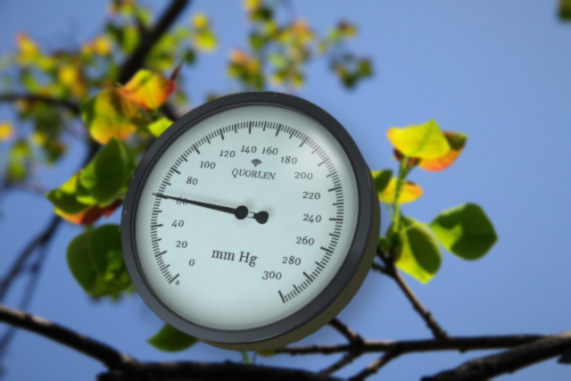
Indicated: value=60 unit=mmHg
